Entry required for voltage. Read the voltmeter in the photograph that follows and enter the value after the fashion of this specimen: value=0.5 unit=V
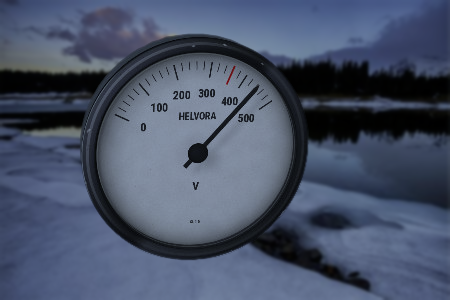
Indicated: value=440 unit=V
